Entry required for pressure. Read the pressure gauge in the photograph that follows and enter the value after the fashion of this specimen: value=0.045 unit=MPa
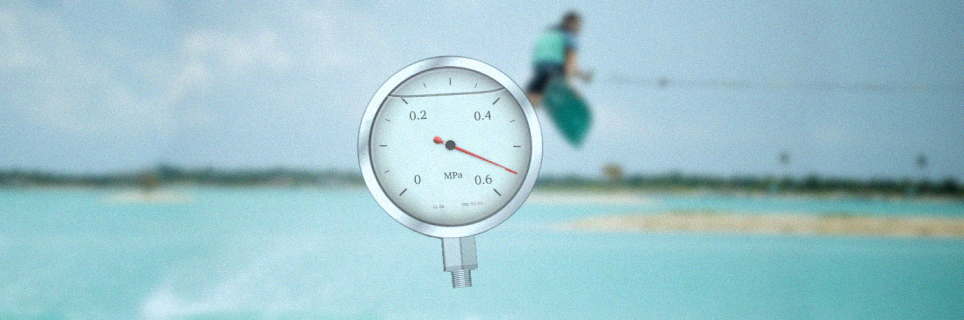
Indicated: value=0.55 unit=MPa
